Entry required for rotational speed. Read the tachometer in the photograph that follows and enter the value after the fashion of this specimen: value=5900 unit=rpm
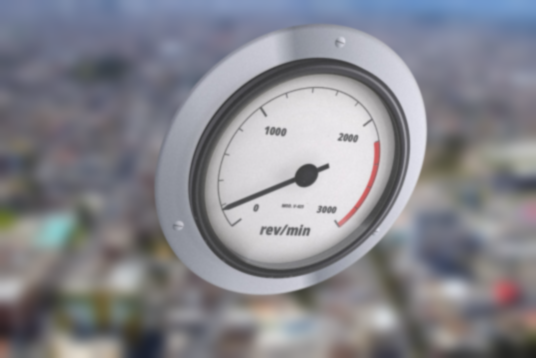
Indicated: value=200 unit=rpm
